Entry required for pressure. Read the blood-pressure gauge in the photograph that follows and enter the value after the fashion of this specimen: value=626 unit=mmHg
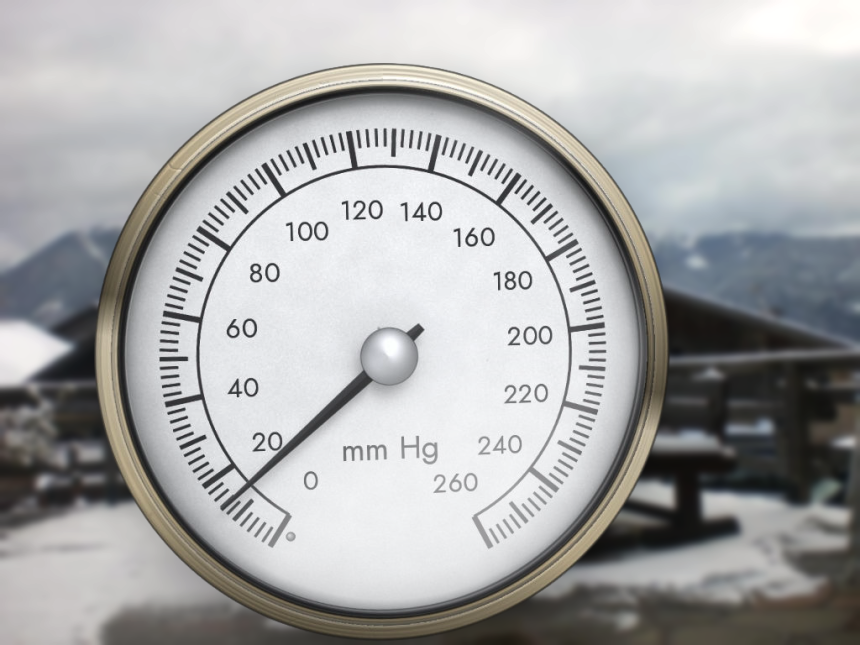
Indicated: value=14 unit=mmHg
